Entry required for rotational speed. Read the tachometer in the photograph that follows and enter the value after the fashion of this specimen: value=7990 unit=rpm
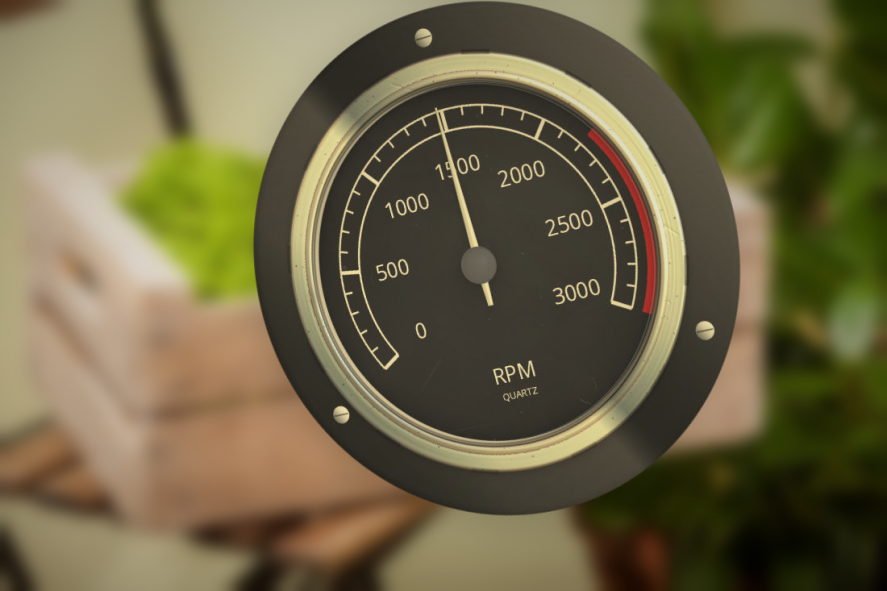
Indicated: value=1500 unit=rpm
